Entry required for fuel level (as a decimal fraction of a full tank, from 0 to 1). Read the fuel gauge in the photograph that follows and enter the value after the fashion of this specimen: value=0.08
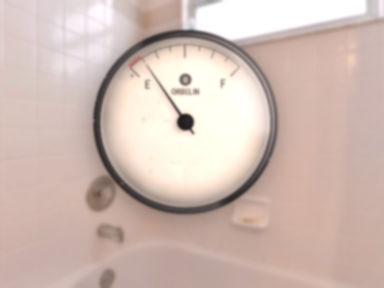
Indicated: value=0.125
